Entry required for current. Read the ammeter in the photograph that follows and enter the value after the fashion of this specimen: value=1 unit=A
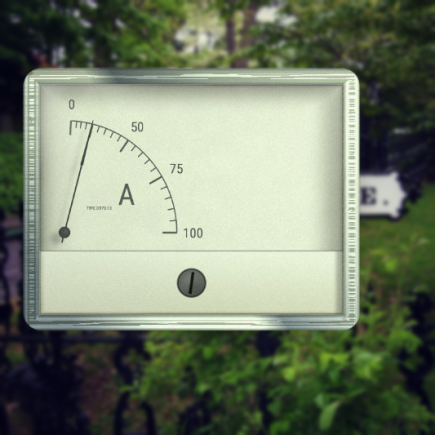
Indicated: value=25 unit=A
